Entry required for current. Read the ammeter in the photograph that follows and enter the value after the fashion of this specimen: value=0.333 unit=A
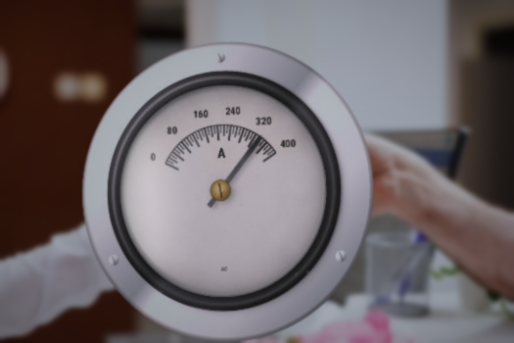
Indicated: value=340 unit=A
